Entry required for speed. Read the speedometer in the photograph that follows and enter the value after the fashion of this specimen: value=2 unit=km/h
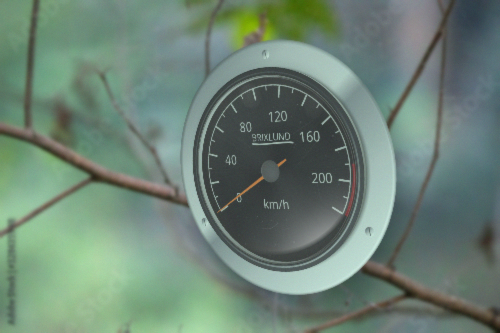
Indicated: value=0 unit=km/h
